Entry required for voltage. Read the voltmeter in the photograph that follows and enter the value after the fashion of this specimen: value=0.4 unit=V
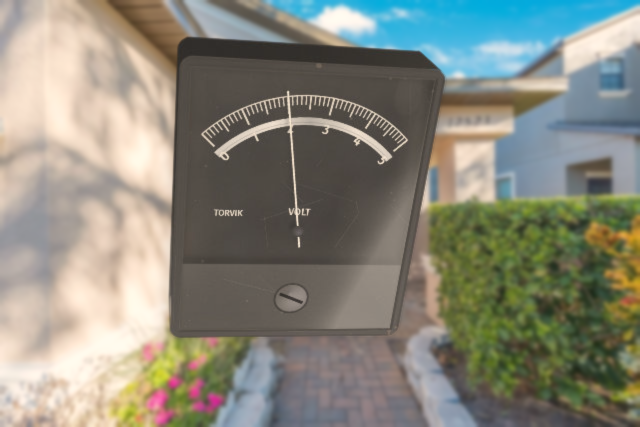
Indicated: value=2 unit=V
